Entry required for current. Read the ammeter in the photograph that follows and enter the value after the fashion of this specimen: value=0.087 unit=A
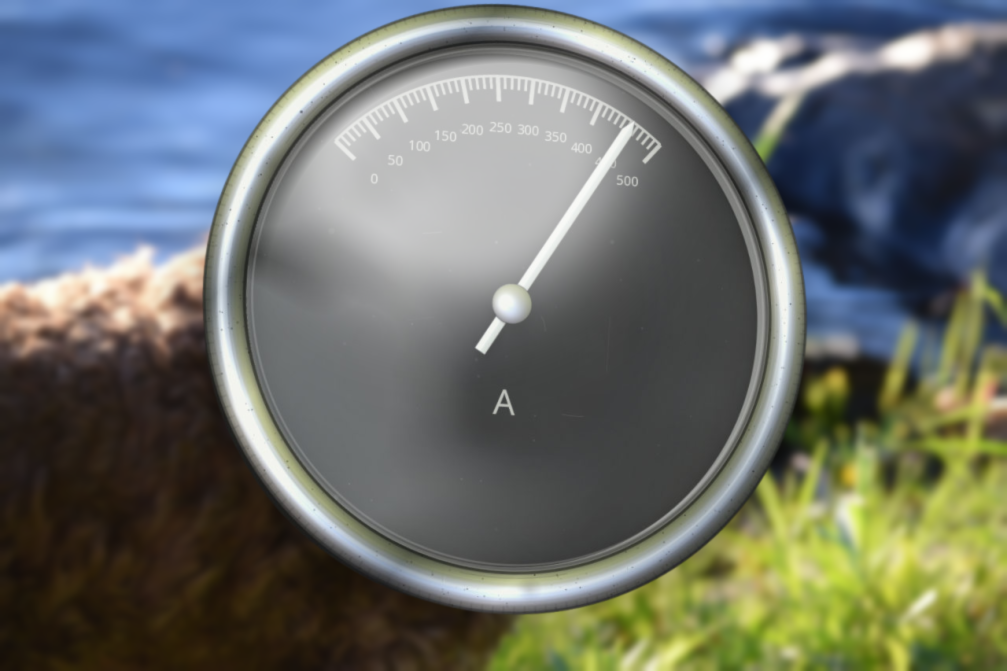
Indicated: value=450 unit=A
